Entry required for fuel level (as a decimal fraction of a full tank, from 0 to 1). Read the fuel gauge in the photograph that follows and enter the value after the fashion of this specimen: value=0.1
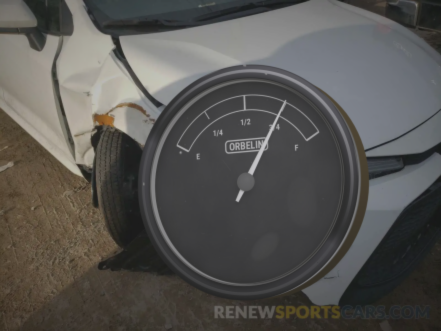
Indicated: value=0.75
